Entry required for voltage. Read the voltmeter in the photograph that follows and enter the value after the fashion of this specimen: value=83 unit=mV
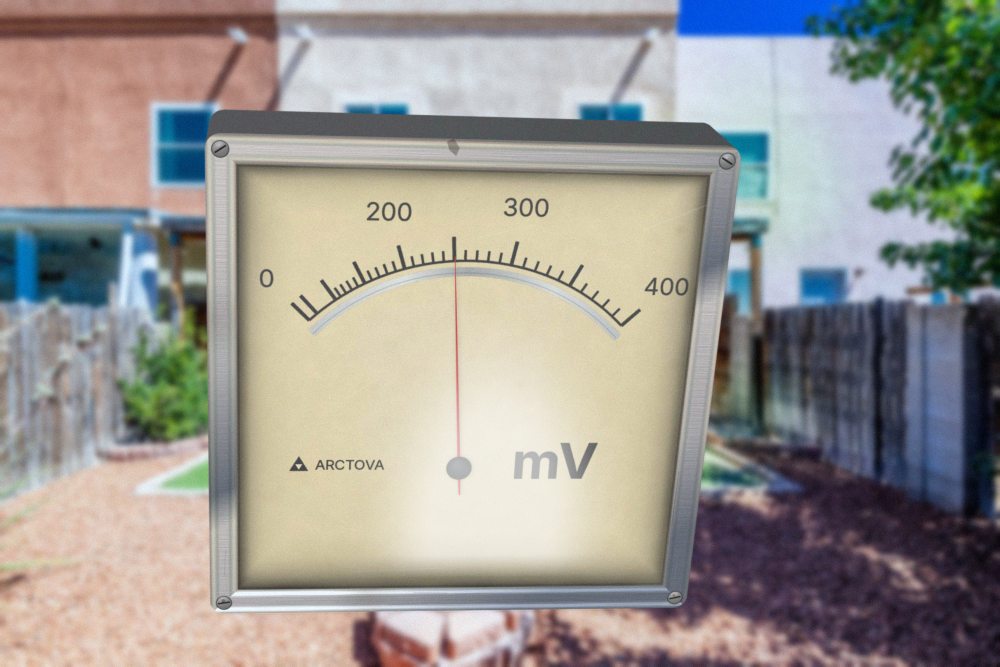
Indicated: value=250 unit=mV
